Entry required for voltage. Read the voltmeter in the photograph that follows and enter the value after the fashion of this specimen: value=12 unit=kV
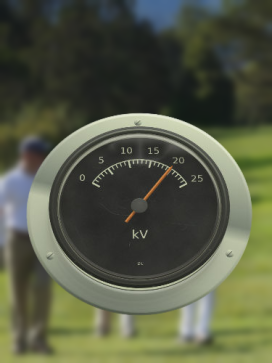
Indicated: value=20 unit=kV
